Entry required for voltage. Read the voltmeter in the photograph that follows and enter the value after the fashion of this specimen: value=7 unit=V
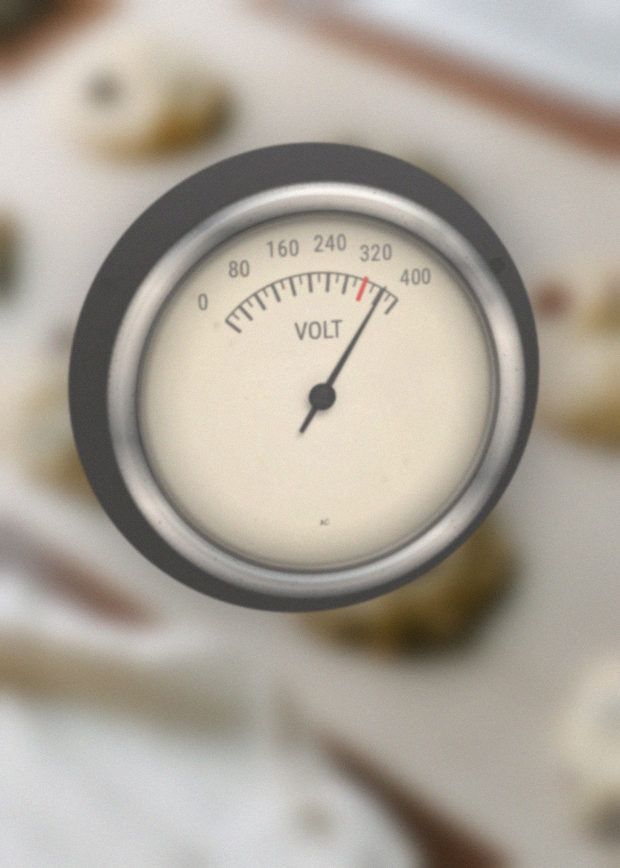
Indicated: value=360 unit=V
